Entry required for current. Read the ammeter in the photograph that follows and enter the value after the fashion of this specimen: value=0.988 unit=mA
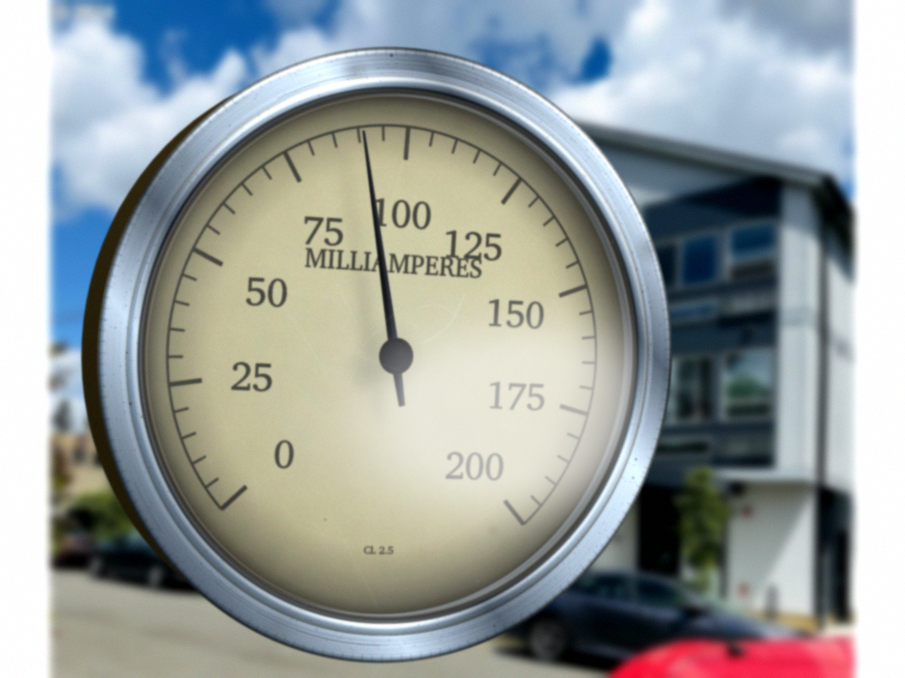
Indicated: value=90 unit=mA
